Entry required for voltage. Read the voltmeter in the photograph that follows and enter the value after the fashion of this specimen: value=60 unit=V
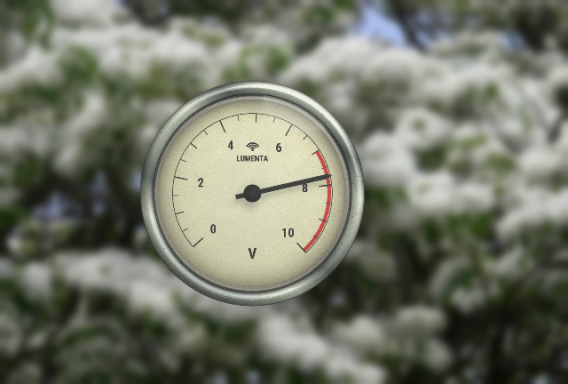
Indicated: value=7.75 unit=V
